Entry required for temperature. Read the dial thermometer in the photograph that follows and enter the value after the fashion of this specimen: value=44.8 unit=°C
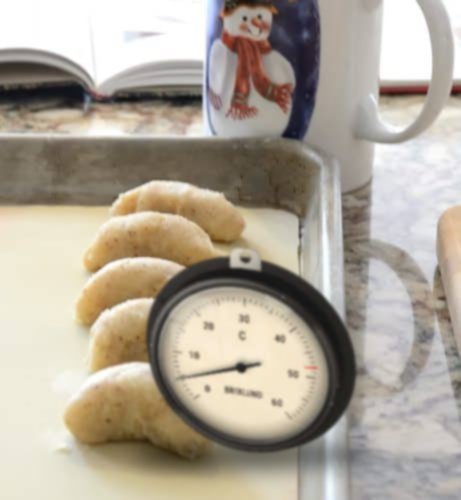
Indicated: value=5 unit=°C
